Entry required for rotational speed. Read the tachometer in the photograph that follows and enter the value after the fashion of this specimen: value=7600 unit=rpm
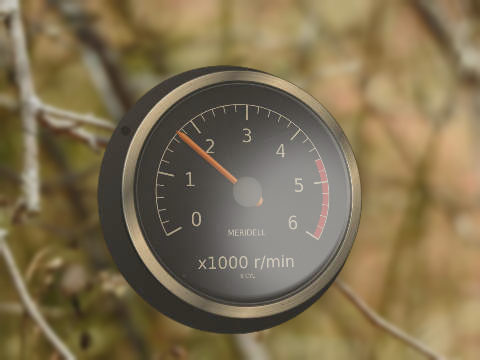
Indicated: value=1700 unit=rpm
